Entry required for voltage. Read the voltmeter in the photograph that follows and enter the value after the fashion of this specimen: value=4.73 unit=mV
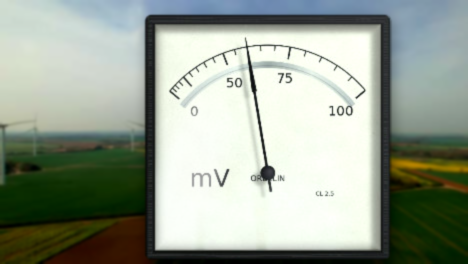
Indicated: value=60 unit=mV
